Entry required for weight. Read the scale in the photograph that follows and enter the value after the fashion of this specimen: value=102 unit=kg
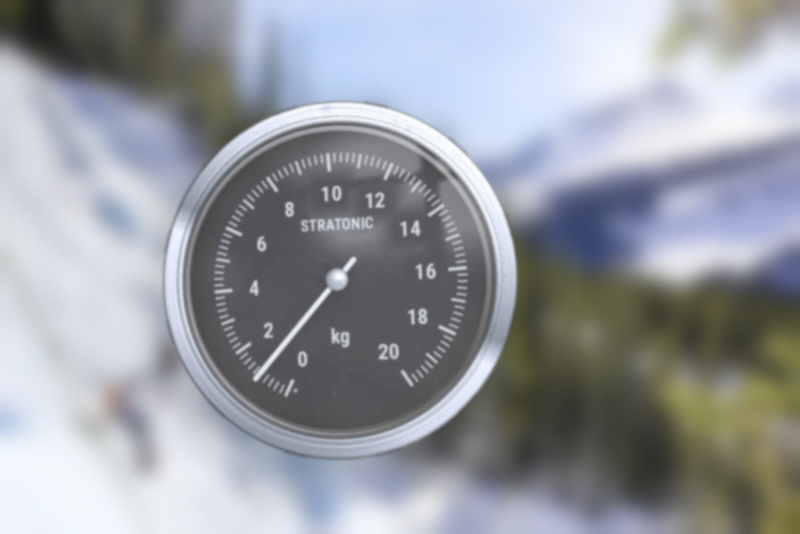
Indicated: value=1 unit=kg
